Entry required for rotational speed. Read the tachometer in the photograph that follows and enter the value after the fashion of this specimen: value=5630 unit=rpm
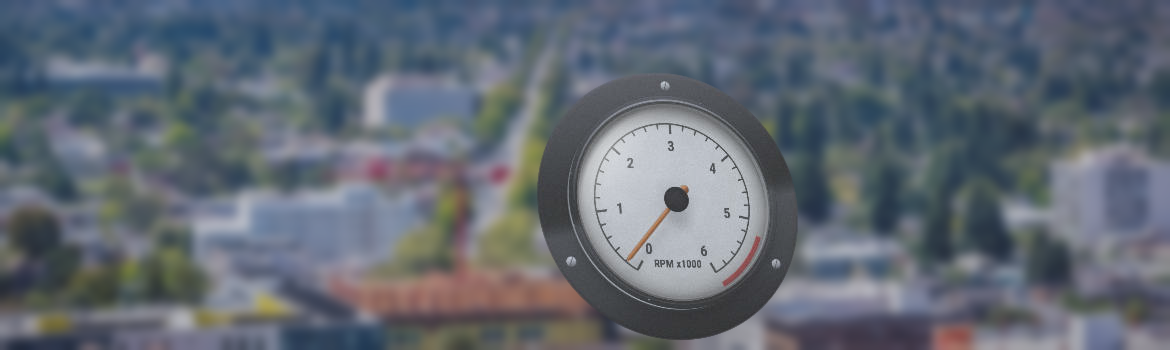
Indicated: value=200 unit=rpm
